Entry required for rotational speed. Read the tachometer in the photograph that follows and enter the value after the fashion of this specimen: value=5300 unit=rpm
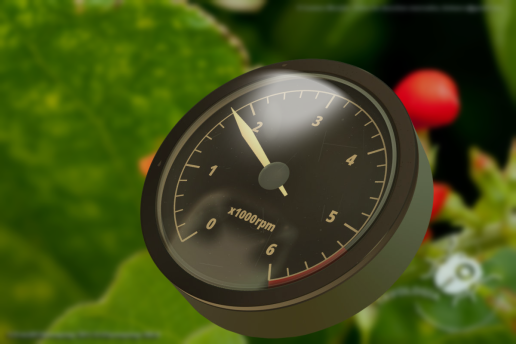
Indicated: value=1800 unit=rpm
